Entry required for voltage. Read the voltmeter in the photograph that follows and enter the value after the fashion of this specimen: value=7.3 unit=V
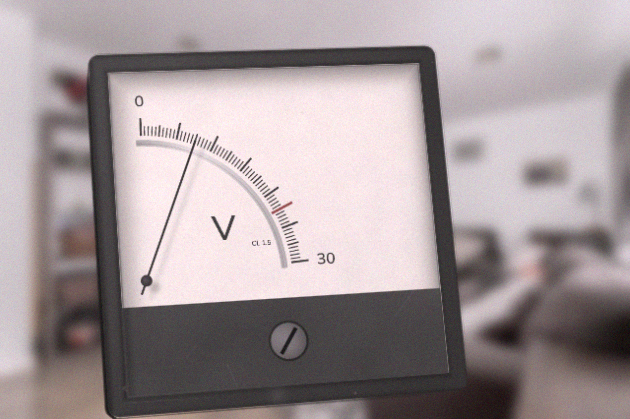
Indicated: value=7.5 unit=V
